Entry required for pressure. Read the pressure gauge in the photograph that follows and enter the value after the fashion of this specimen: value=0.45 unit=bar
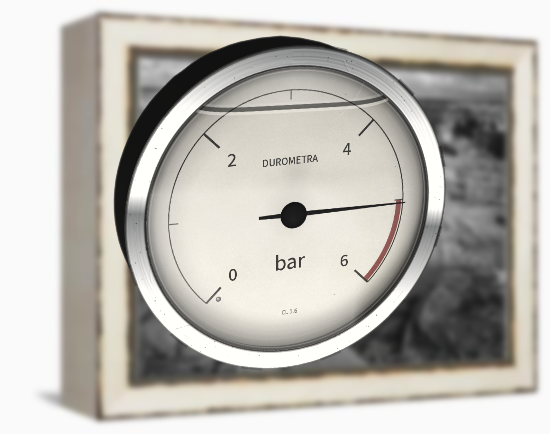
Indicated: value=5 unit=bar
